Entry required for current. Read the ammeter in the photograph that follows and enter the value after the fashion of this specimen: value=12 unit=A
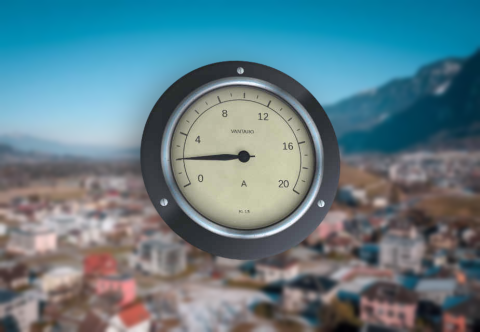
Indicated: value=2 unit=A
